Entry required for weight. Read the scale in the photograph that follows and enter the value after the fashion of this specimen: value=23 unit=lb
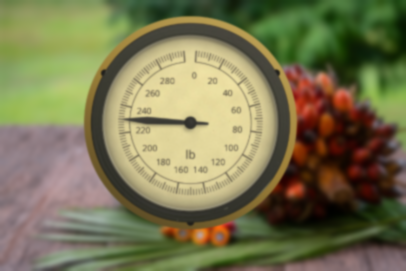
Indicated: value=230 unit=lb
